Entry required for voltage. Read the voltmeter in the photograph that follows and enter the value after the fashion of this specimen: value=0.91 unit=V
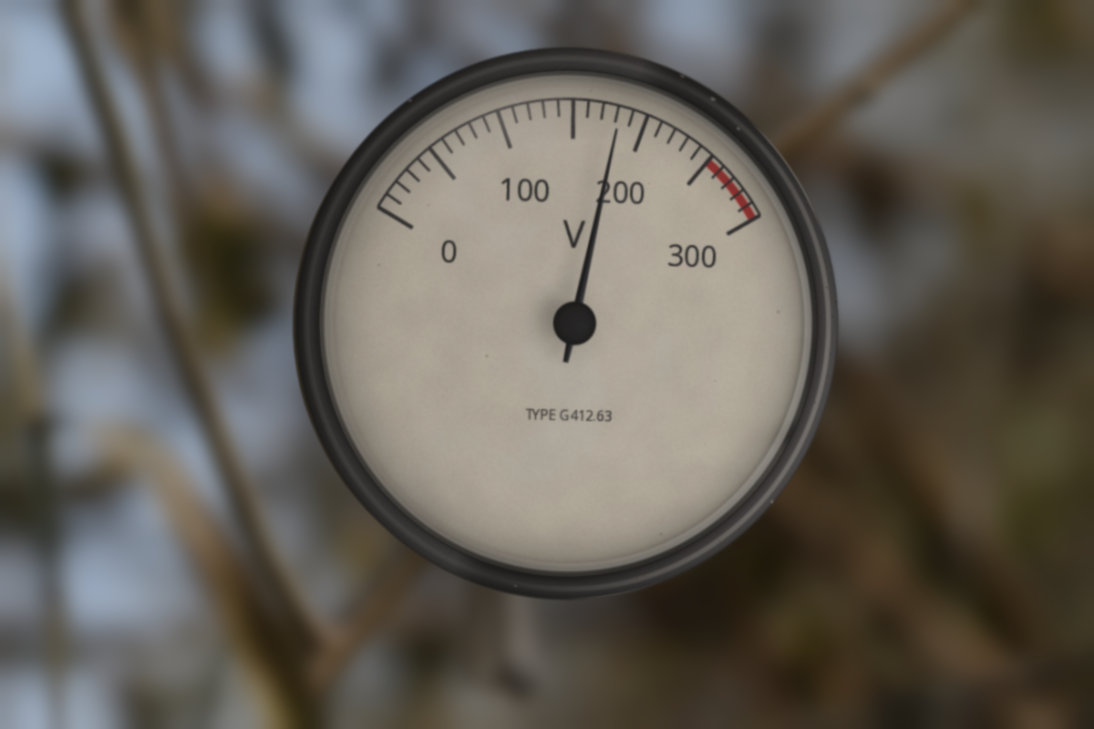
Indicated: value=180 unit=V
